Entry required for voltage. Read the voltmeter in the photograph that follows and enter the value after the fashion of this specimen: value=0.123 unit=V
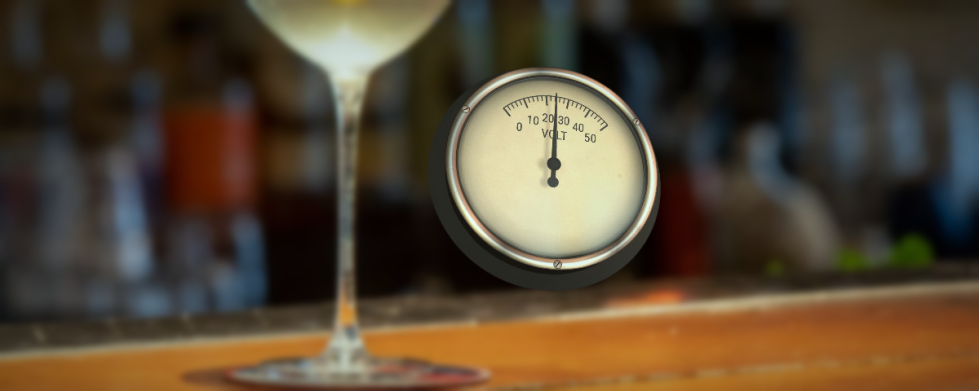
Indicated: value=24 unit=V
